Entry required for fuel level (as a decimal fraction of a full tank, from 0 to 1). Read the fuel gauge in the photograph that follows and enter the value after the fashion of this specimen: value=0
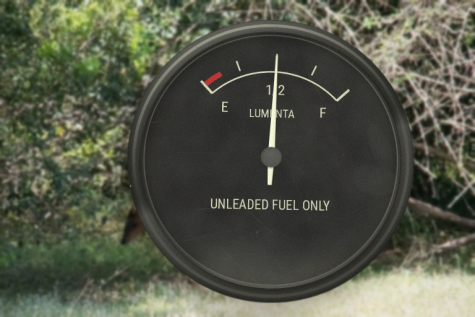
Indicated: value=0.5
